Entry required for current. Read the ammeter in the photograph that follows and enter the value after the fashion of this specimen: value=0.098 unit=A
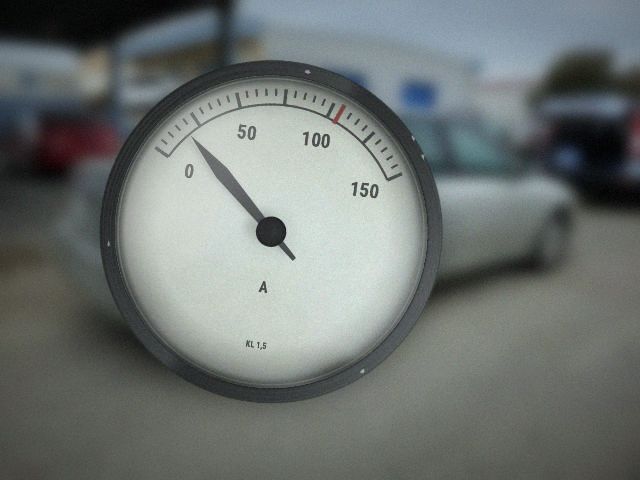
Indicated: value=17.5 unit=A
